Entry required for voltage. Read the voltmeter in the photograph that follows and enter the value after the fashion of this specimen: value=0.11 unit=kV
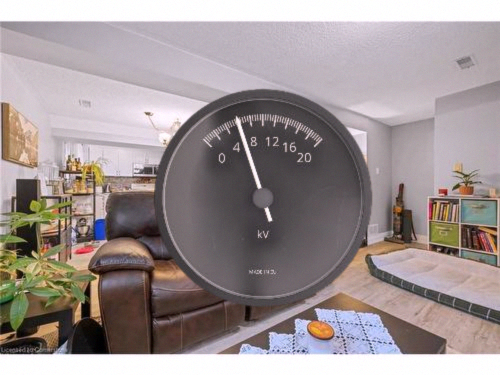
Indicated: value=6 unit=kV
